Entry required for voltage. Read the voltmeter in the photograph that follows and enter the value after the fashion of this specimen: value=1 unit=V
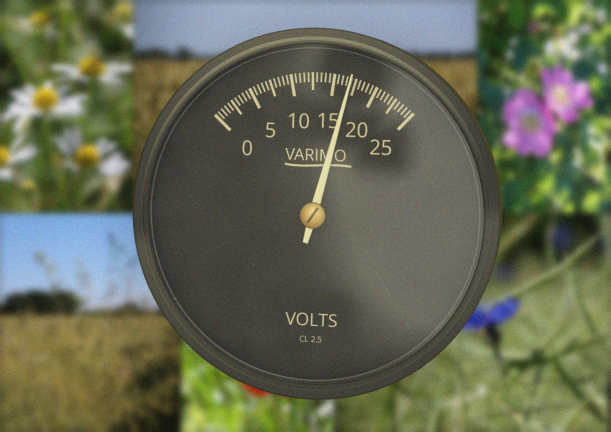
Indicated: value=17 unit=V
